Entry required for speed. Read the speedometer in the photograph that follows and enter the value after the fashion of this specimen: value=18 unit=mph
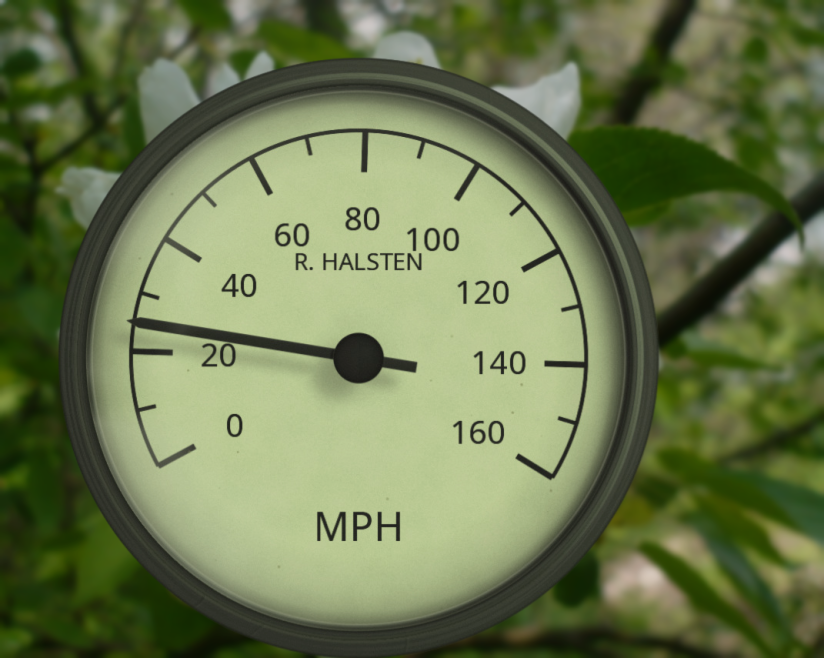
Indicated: value=25 unit=mph
